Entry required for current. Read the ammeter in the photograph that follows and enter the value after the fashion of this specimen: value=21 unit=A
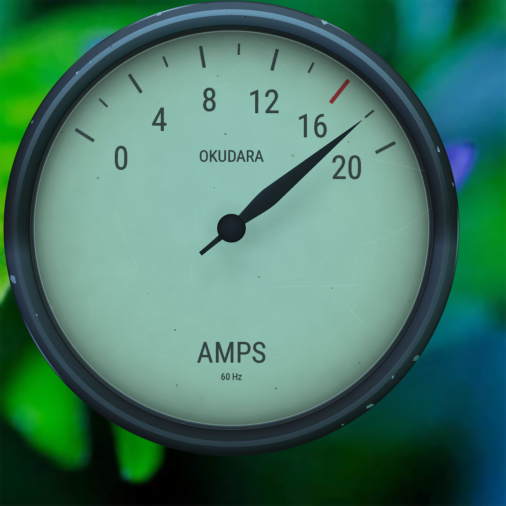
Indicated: value=18 unit=A
